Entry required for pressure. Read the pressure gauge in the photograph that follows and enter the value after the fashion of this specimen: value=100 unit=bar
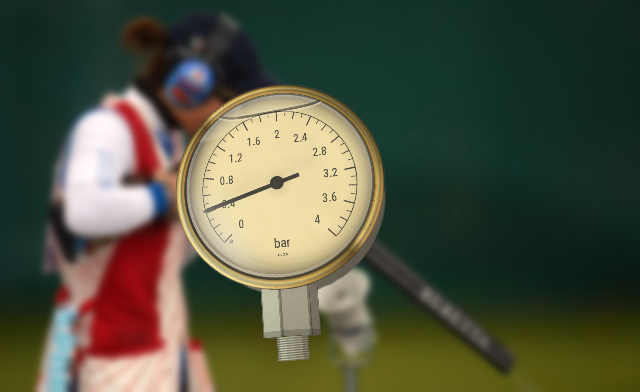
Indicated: value=0.4 unit=bar
